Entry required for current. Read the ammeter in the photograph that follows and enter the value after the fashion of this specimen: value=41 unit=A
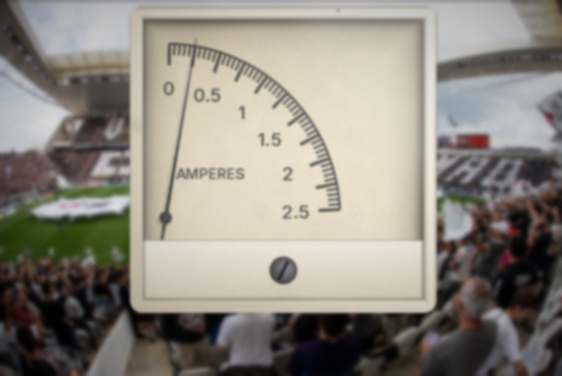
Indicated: value=0.25 unit=A
